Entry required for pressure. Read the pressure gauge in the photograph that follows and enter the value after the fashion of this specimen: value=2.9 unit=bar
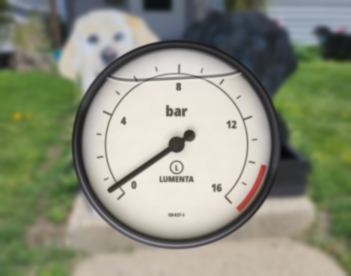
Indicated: value=0.5 unit=bar
